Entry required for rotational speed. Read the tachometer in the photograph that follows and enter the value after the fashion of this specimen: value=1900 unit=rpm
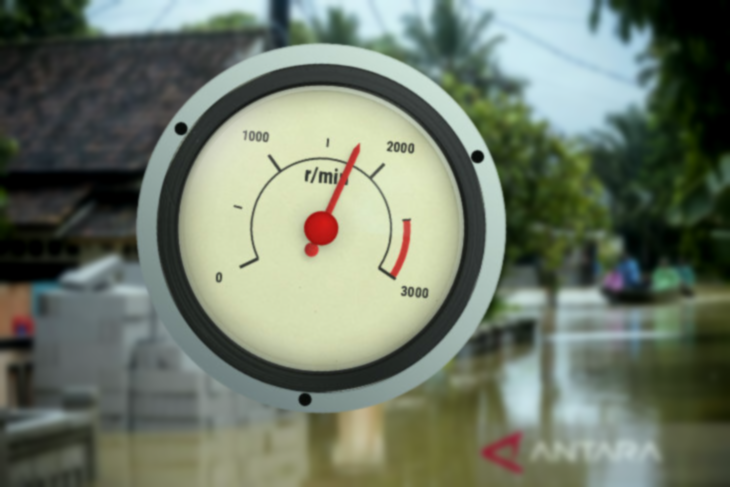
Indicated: value=1750 unit=rpm
